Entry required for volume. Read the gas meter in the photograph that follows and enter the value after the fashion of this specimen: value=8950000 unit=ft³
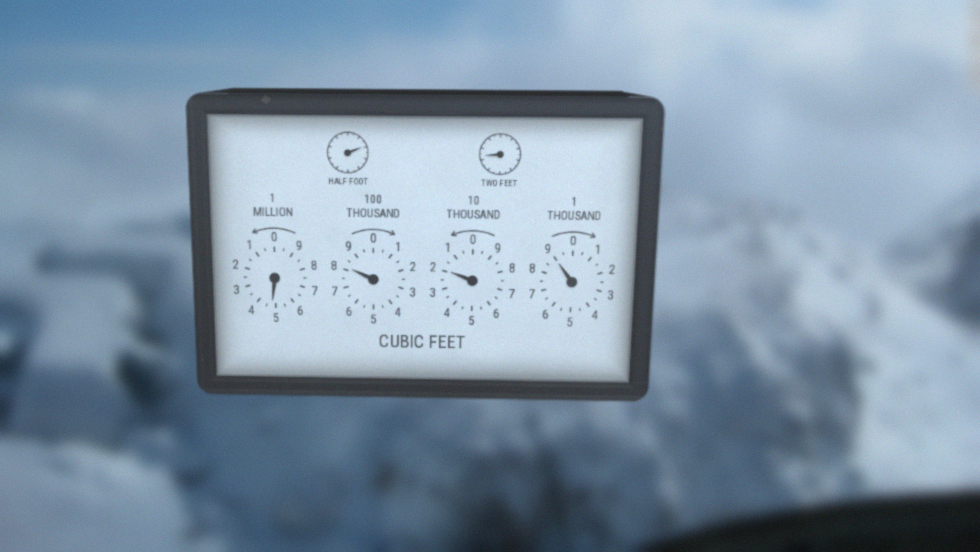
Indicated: value=481900 unit=ft³
